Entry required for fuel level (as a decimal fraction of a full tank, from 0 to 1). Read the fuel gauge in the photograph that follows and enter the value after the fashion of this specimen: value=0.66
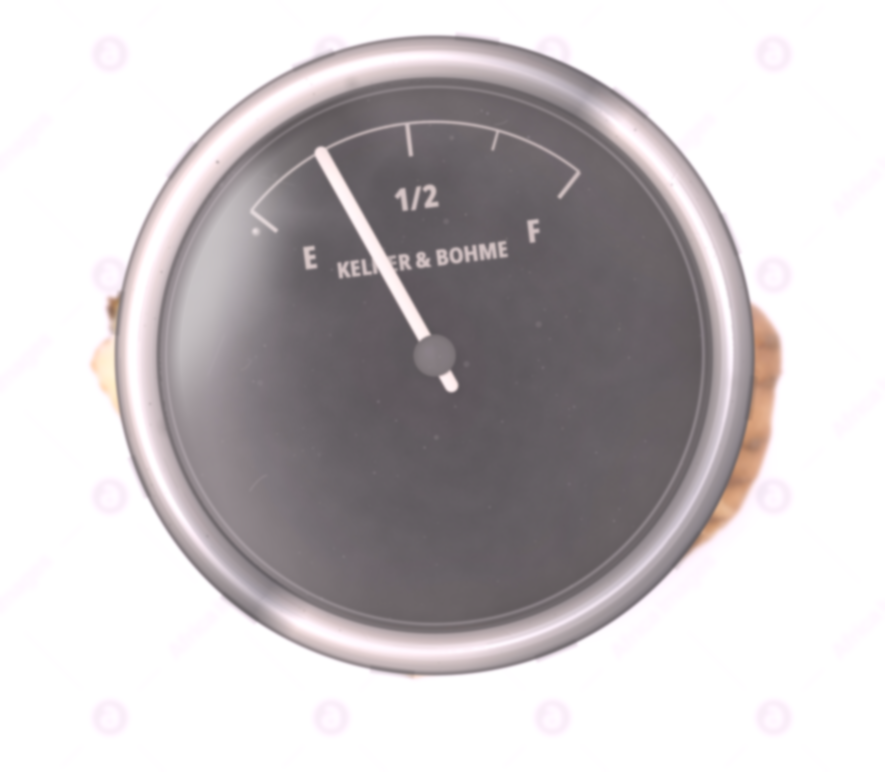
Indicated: value=0.25
